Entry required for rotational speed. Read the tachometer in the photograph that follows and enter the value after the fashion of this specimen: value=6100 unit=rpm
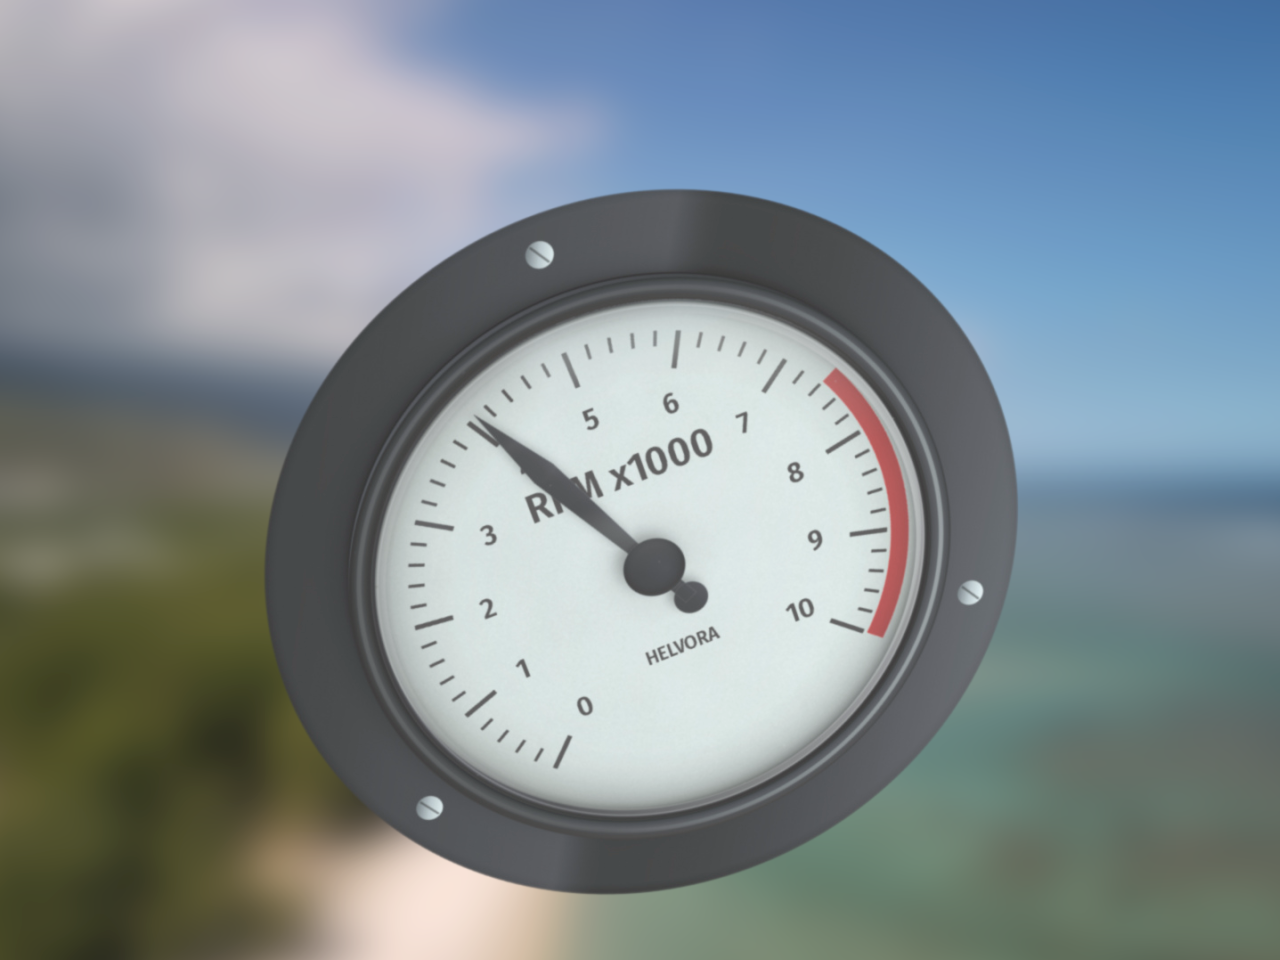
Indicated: value=4100 unit=rpm
